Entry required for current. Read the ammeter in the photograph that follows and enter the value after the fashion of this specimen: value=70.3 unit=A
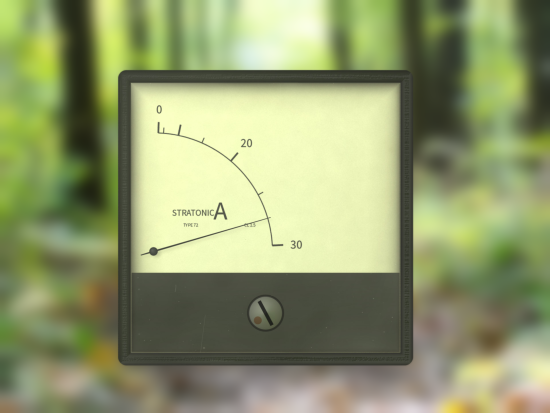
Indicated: value=27.5 unit=A
